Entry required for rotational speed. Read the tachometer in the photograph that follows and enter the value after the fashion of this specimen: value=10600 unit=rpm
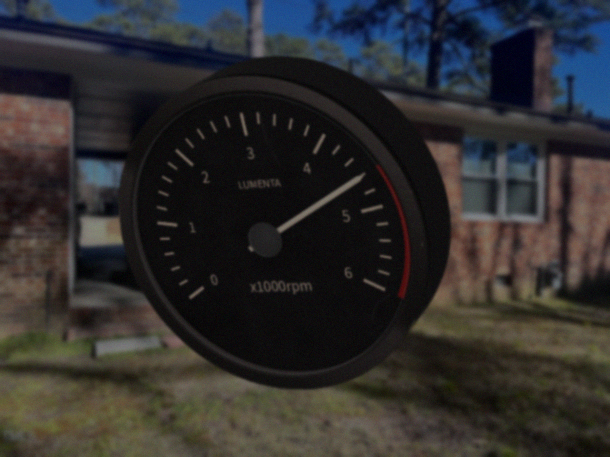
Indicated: value=4600 unit=rpm
